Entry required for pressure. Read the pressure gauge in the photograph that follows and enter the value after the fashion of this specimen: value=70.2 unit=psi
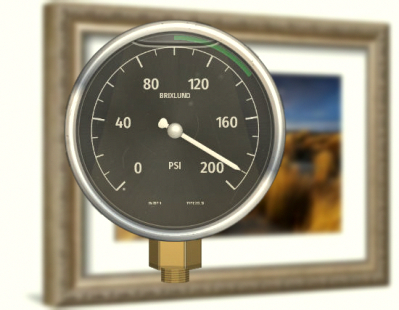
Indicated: value=190 unit=psi
